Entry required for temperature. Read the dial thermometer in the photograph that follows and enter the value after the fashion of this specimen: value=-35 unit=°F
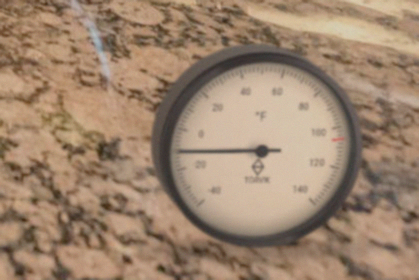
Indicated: value=-10 unit=°F
